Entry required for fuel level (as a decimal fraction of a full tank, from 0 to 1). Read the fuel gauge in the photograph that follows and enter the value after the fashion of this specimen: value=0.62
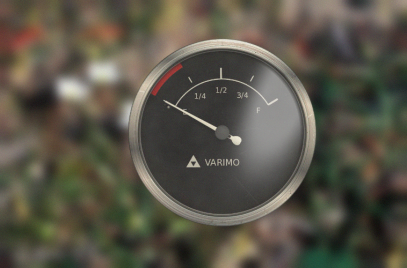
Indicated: value=0
